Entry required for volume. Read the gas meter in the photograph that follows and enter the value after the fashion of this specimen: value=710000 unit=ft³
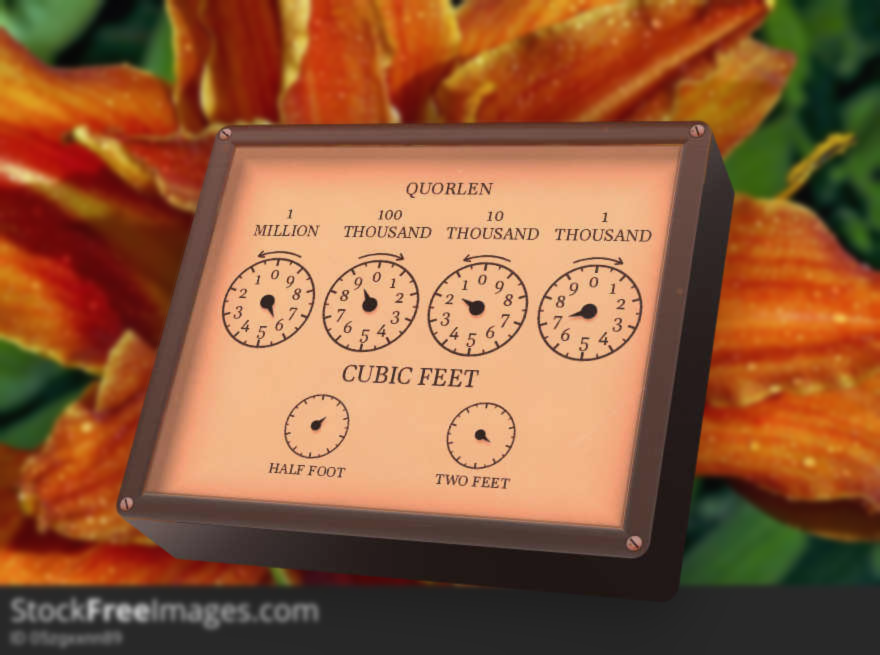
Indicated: value=591700 unit=ft³
